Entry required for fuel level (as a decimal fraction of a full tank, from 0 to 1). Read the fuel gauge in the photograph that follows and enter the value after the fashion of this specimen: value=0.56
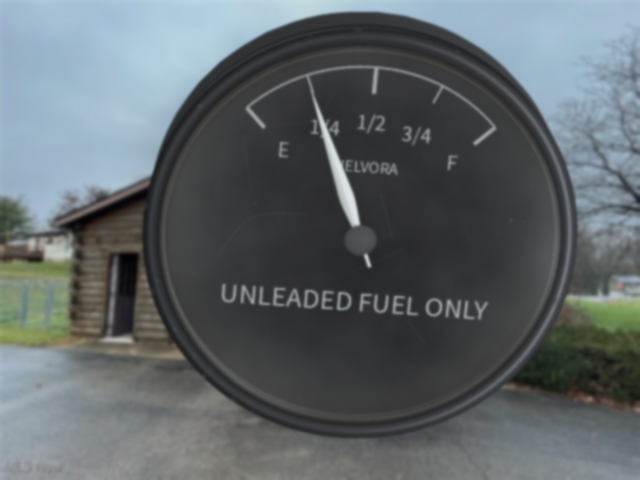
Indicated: value=0.25
